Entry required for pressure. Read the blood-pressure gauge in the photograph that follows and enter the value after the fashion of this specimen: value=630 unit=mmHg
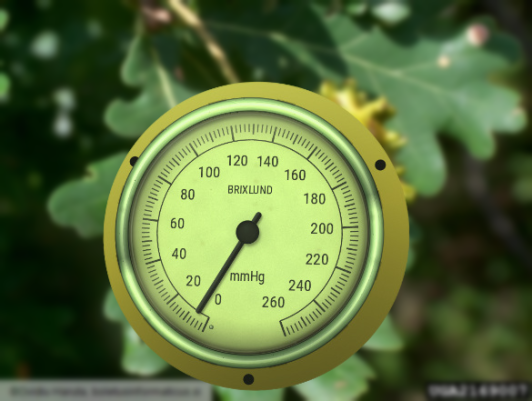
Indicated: value=6 unit=mmHg
